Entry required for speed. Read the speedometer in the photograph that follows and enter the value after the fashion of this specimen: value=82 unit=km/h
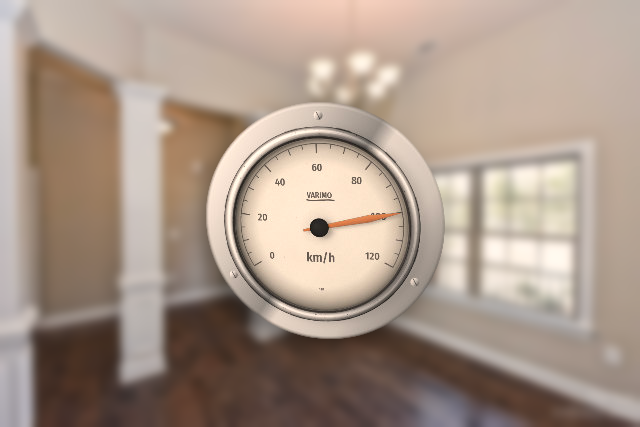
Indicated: value=100 unit=km/h
